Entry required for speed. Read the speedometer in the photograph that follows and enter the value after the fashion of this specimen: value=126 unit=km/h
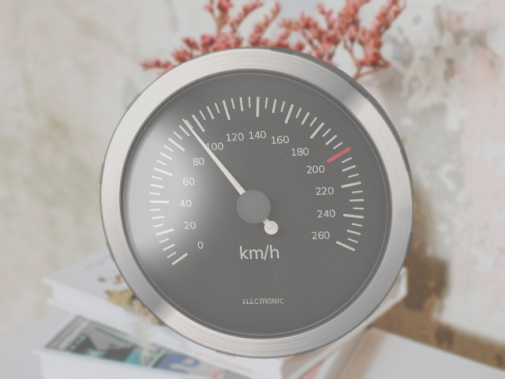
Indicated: value=95 unit=km/h
